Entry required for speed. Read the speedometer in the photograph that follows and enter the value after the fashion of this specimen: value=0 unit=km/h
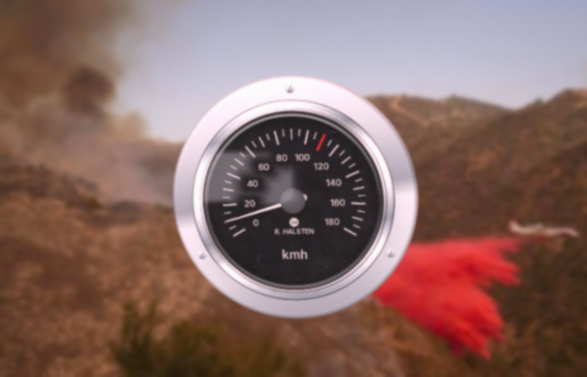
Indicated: value=10 unit=km/h
